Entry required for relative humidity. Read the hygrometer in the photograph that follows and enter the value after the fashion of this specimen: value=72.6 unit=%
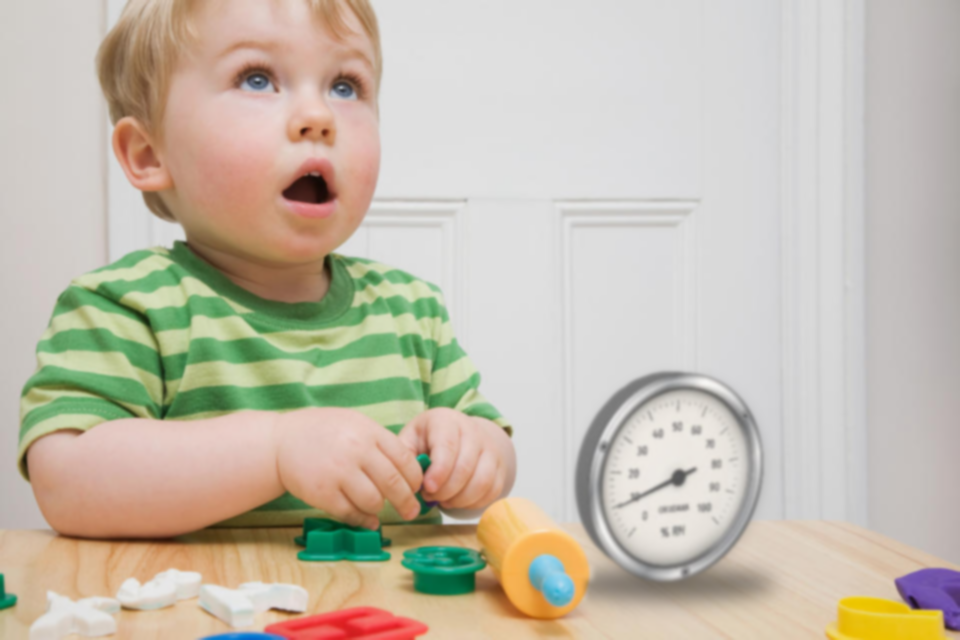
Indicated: value=10 unit=%
